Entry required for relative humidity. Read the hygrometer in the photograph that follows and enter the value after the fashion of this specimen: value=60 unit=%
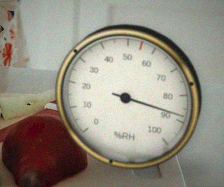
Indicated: value=87.5 unit=%
